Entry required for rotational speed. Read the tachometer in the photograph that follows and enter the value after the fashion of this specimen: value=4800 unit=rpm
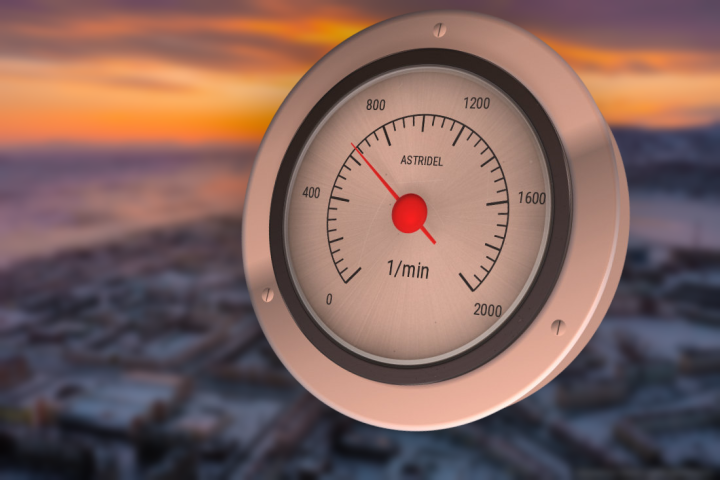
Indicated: value=650 unit=rpm
